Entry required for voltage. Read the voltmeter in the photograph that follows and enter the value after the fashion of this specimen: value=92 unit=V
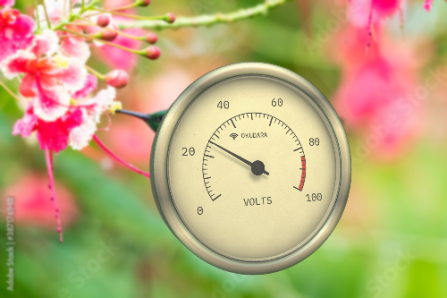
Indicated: value=26 unit=V
